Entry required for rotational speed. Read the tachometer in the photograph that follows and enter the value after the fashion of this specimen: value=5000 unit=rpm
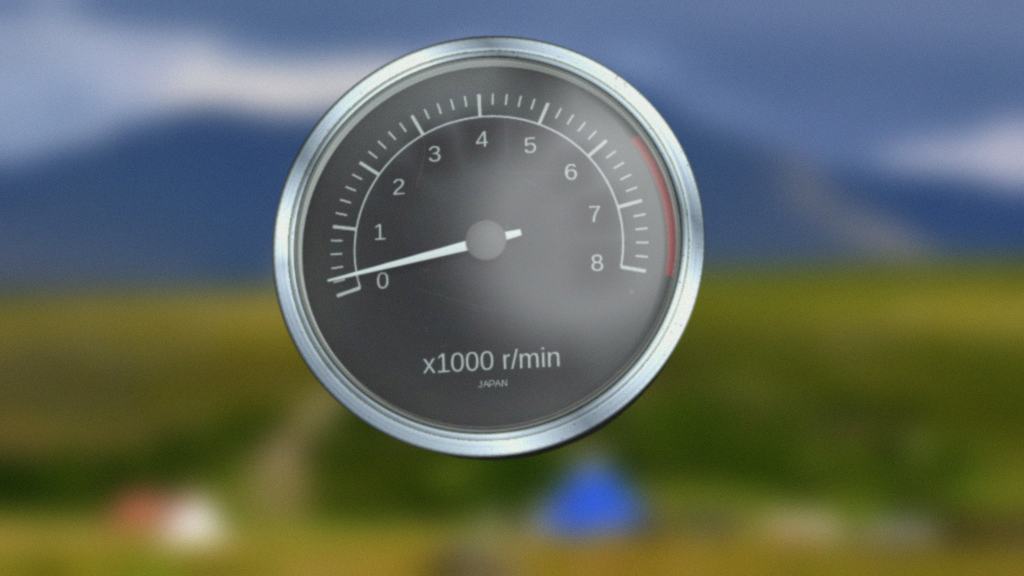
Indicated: value=200 unit=rpm
